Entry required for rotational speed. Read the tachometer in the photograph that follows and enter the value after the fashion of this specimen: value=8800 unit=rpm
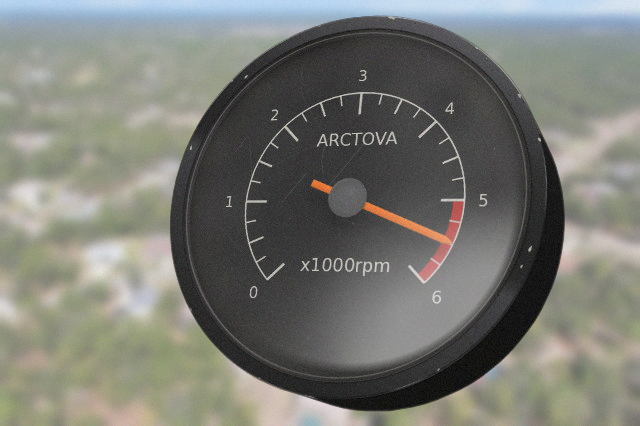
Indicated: value=5500 unit=rpm
